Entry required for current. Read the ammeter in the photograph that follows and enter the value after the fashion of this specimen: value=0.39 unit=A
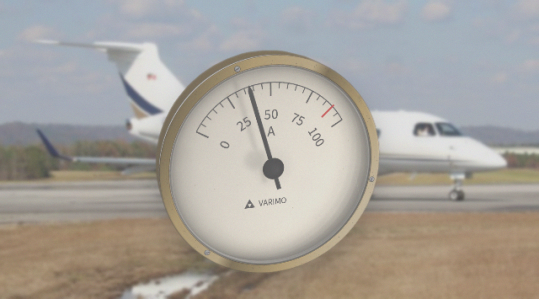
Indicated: value=37.5 unit=A
